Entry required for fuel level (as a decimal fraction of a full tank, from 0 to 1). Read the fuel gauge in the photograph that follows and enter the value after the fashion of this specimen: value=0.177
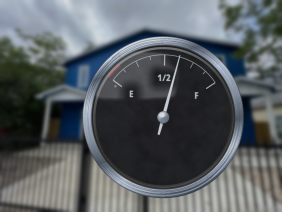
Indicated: value=0.625
